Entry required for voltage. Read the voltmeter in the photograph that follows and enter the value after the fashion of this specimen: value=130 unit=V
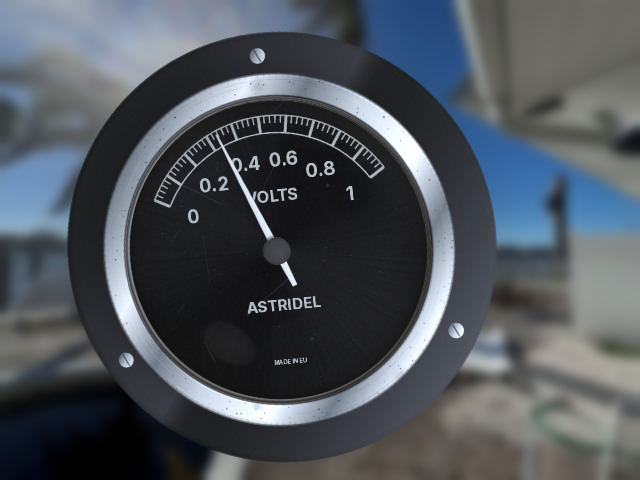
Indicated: value=0.34 unit=V
